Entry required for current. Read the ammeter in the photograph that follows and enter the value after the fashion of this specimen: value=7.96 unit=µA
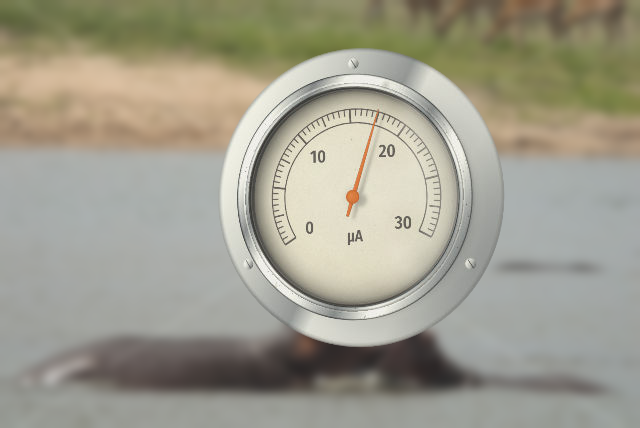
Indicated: value=17.5 unit=µA
